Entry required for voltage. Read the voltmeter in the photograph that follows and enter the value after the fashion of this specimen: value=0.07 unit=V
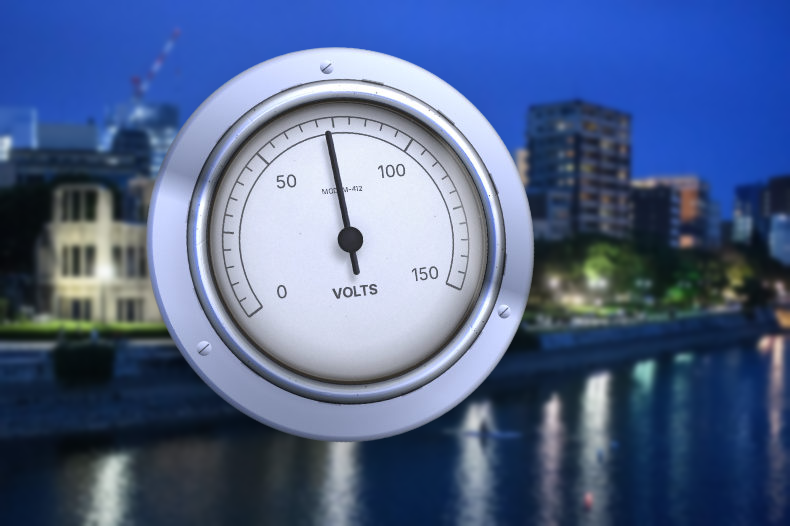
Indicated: value=72.5 unit=V
